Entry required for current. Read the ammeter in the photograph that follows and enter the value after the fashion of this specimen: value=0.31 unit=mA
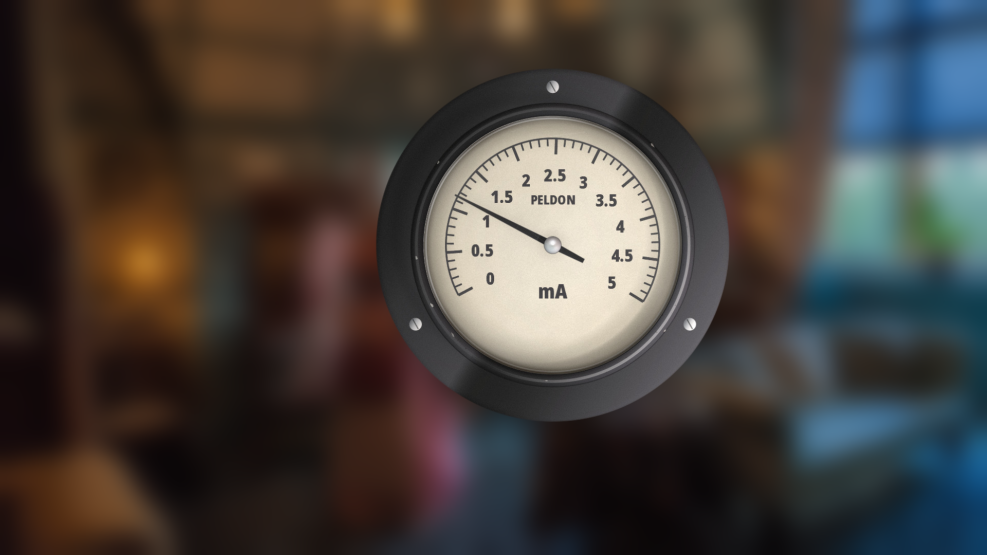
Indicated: value=1.15 unit=mA
